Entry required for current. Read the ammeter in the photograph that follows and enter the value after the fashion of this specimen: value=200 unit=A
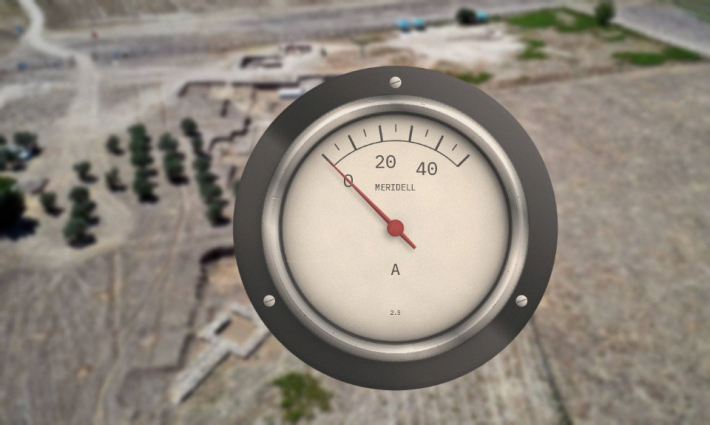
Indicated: value=0 unit=A
